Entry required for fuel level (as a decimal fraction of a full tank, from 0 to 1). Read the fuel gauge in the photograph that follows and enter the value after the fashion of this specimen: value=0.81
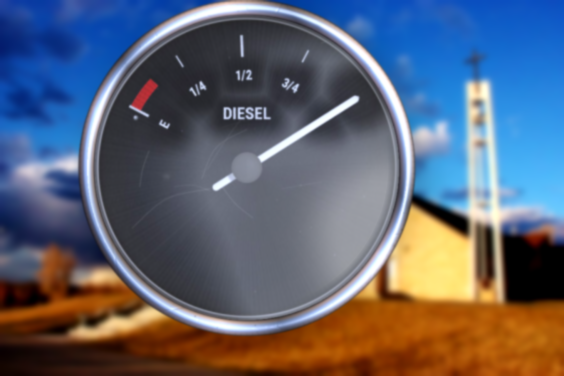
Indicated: value=1
